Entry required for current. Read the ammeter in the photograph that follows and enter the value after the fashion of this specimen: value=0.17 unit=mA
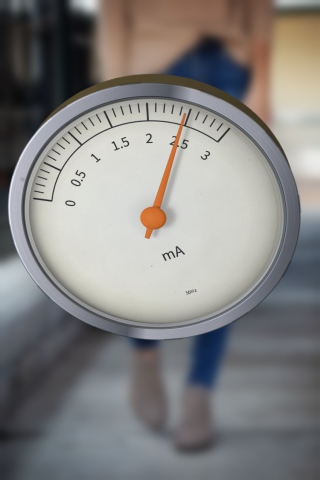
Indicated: value=2.45 unit=mA
